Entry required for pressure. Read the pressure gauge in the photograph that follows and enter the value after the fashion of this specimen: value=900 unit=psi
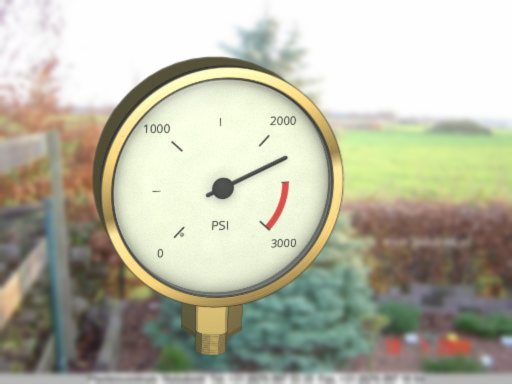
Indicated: value=2250 unit=psi
